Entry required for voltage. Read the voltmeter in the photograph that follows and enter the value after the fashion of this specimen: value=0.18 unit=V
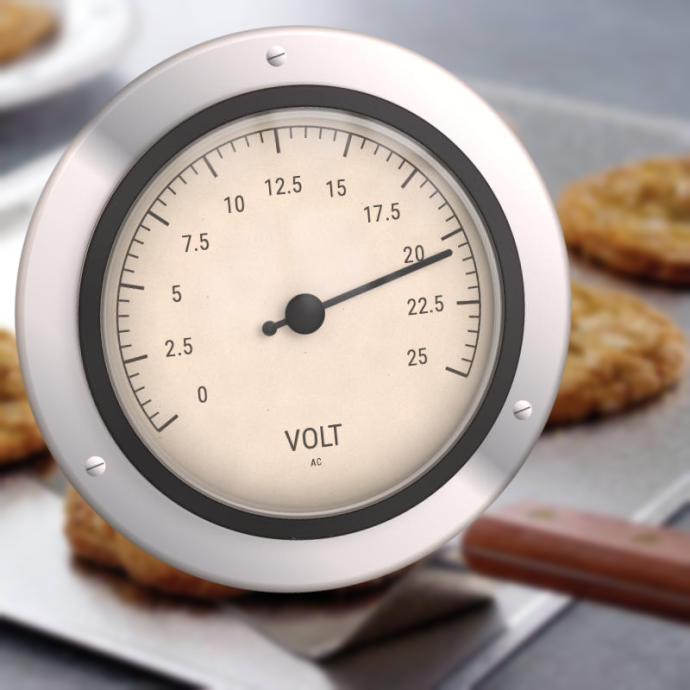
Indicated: value=20.5 unit=V
